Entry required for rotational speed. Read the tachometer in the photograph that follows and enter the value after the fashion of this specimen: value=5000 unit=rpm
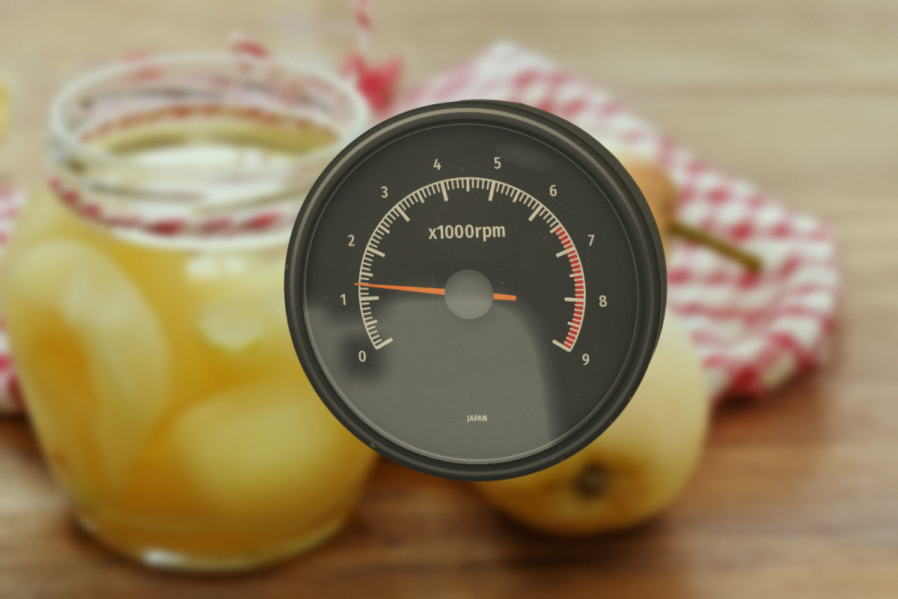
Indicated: value=1300 unit=rpm
